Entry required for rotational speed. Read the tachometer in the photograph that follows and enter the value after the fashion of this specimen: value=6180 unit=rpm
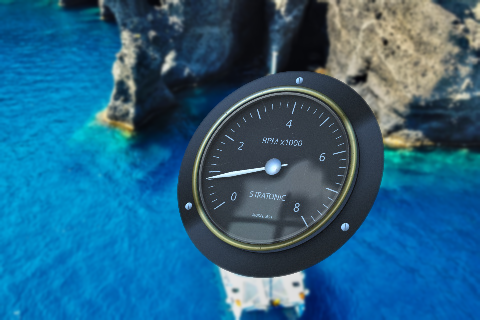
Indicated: value=800 unit=rpm
